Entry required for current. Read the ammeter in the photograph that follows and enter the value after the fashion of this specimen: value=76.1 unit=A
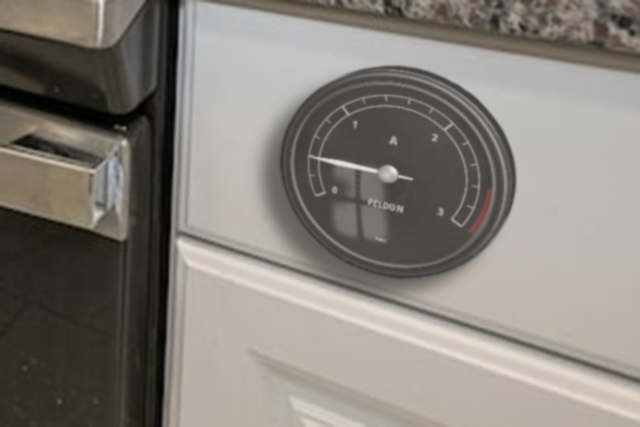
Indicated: value=0.4 unit=A
